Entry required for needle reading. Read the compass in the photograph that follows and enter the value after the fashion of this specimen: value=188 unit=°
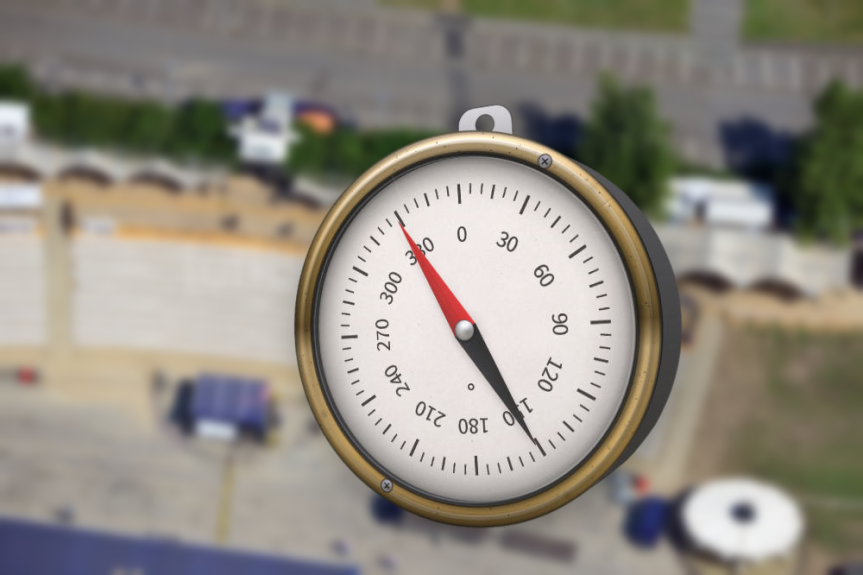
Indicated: value=330 unit=°
